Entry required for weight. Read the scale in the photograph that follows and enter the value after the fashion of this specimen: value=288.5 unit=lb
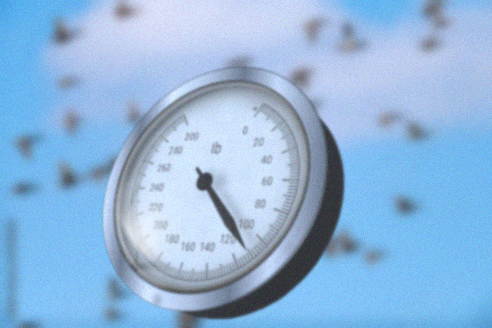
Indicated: value=110 unit=lb
